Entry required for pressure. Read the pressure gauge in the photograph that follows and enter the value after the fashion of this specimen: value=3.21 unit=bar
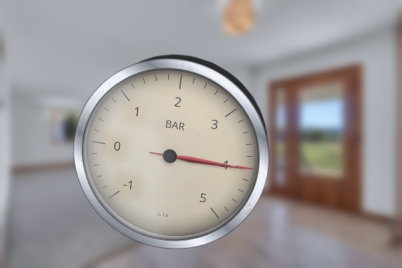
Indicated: value=4 unit=bar
